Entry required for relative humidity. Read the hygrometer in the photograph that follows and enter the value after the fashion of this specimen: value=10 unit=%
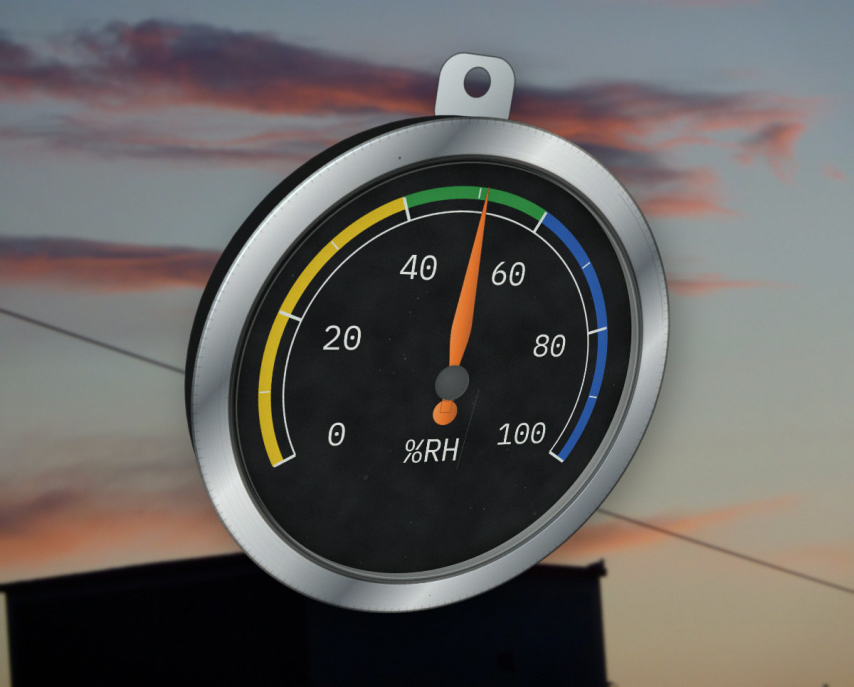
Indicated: value=50 unit=%
